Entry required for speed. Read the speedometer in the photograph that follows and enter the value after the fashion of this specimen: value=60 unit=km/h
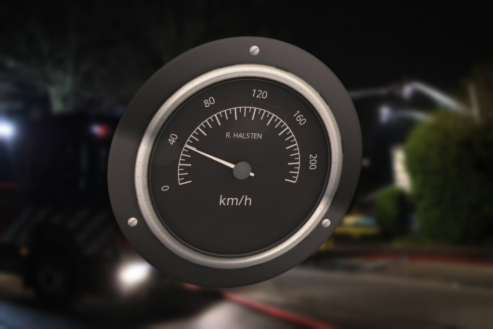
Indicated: value=40 unit=km/h
